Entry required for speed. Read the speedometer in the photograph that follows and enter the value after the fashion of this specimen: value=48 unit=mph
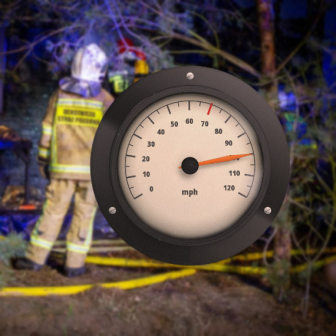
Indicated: value=100 unit=mph
